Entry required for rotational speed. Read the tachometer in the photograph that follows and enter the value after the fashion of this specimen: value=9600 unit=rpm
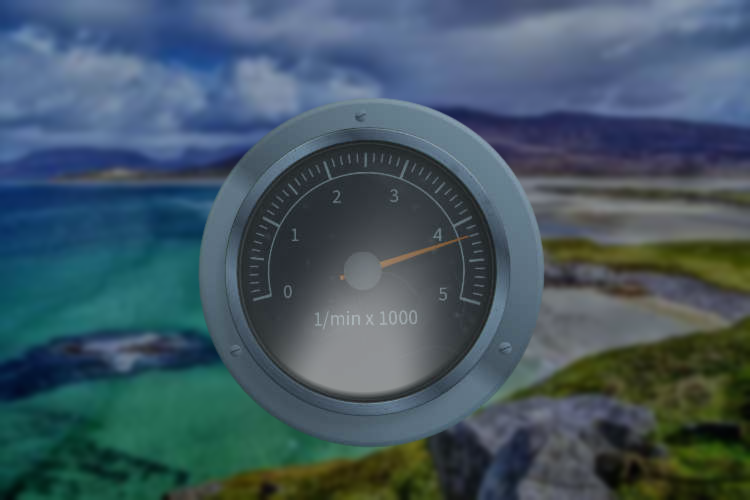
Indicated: value=4200 unit=rpm
